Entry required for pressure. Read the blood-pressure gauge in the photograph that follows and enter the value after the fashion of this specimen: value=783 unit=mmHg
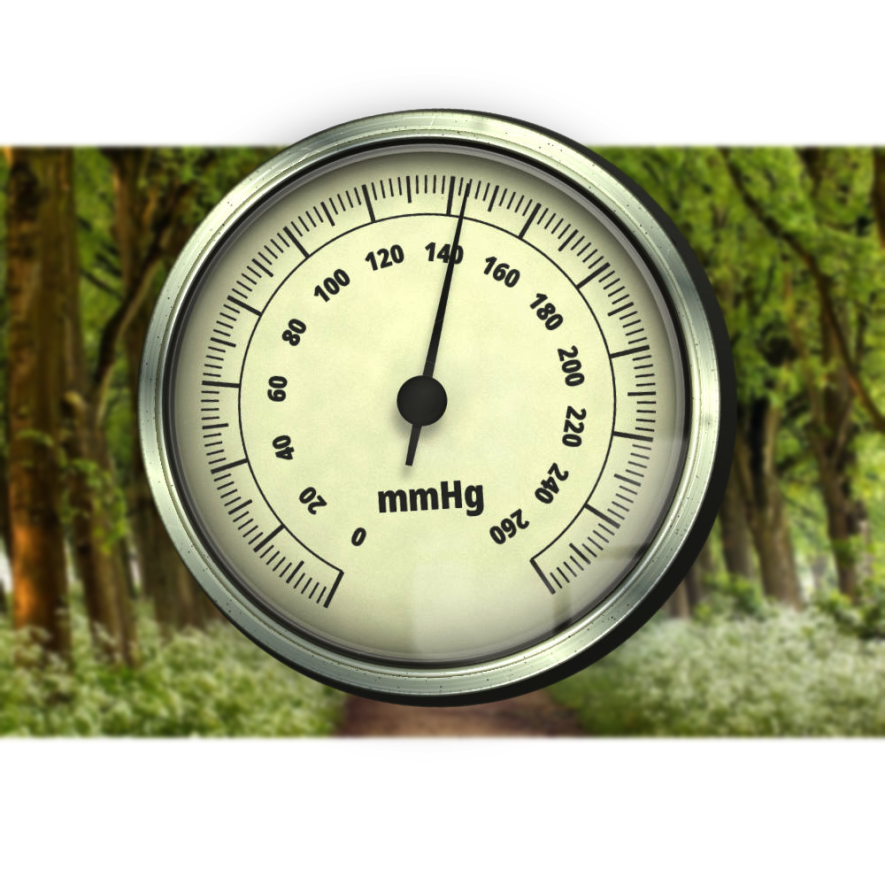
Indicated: value=144 unit=mmHg
